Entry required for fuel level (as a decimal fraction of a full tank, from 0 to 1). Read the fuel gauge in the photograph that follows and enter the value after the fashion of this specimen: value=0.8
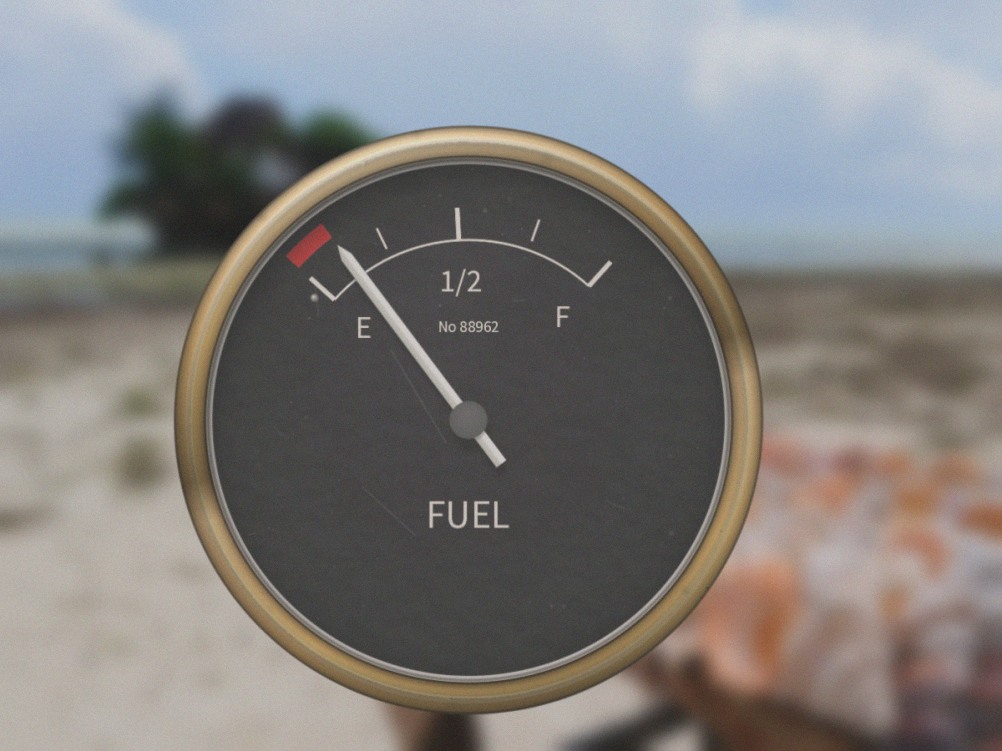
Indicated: value=0.125
